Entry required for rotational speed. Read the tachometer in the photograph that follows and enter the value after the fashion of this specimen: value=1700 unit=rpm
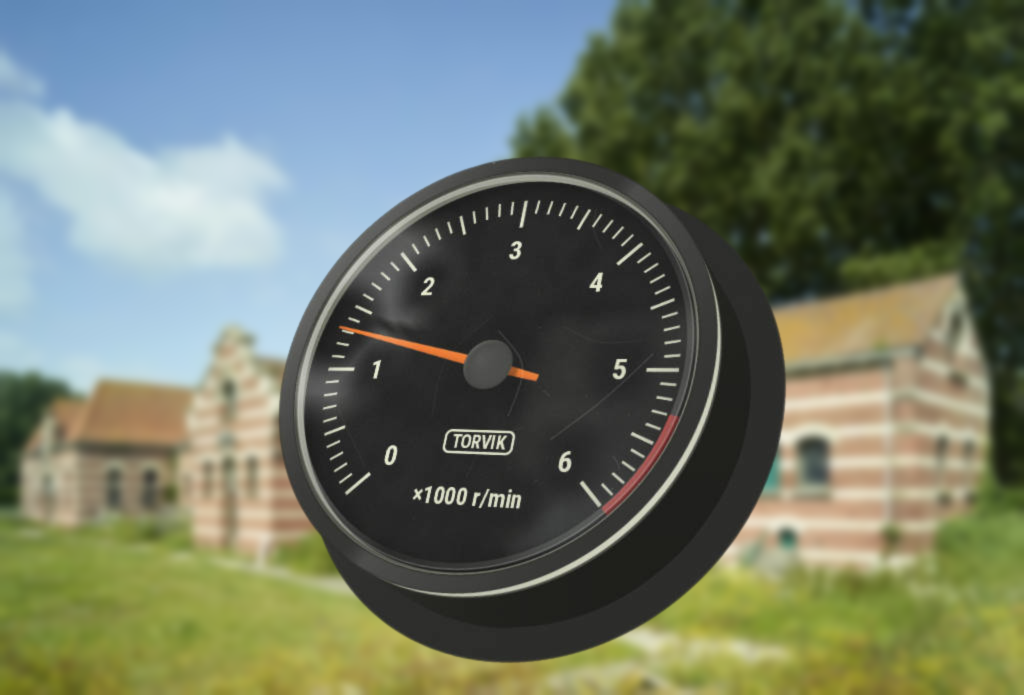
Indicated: value=1300 unit=rpm
